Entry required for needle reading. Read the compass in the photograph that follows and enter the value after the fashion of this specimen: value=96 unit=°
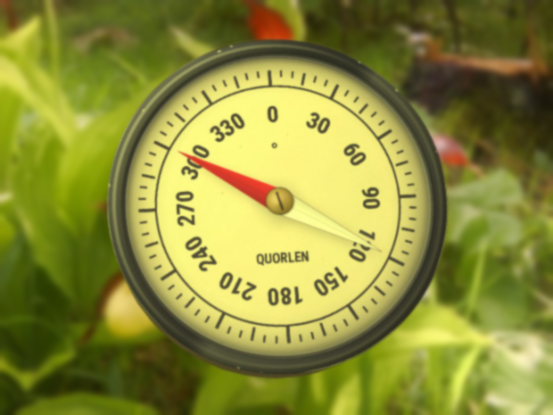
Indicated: value=300 unit=°
